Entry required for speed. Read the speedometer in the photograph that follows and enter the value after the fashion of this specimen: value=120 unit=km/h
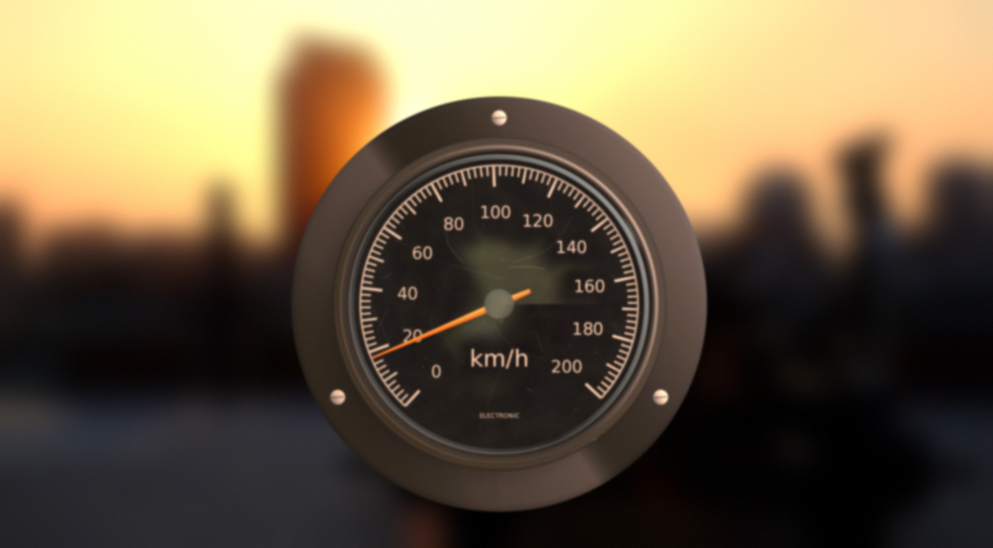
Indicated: value=18 unit=km/h
